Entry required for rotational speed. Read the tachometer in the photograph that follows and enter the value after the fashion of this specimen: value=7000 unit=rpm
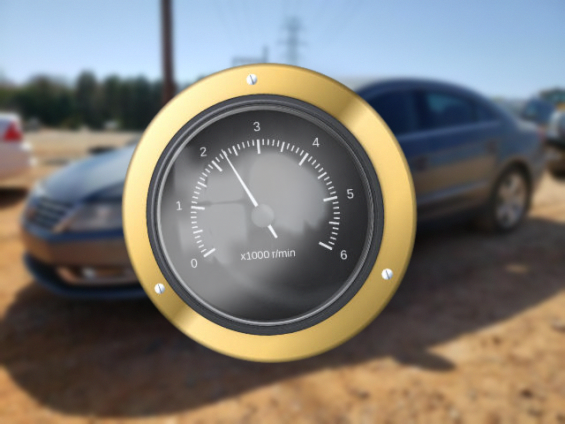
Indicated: value=2300 unit=rpm
